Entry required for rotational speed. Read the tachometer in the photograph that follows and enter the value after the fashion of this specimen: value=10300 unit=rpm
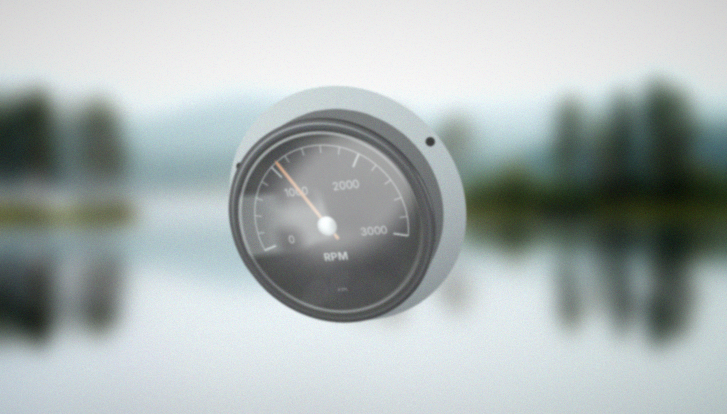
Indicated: value=1100 unit=rpm
